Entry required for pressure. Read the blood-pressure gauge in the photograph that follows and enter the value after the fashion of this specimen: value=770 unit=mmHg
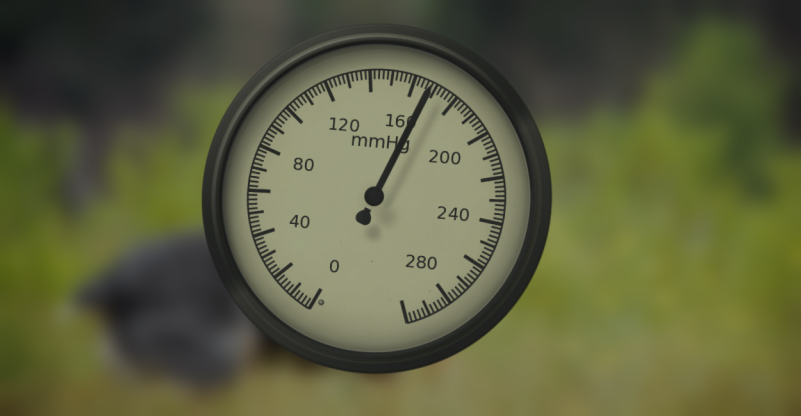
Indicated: value=168 unit=mmHg
